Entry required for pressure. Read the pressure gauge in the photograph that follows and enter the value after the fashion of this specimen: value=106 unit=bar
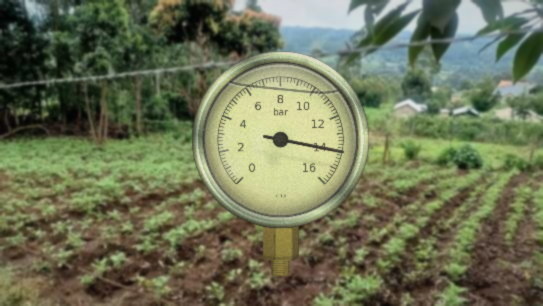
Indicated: value=14 unit=bar
